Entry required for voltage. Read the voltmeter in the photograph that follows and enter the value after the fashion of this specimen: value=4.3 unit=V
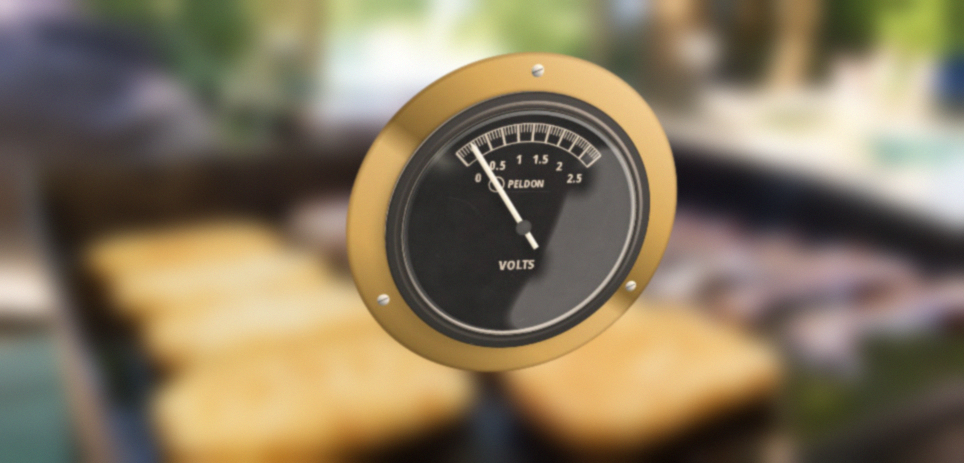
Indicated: value=0.25 unit=V
